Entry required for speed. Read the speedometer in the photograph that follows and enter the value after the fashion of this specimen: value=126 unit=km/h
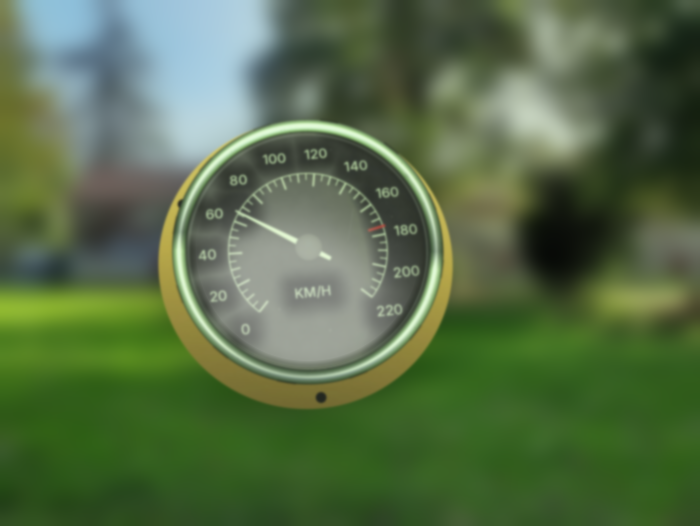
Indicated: value=65 unit=km/h
